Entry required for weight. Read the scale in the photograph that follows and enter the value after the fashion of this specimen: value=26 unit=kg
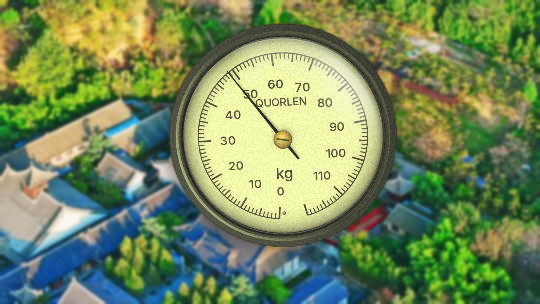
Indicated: value=49 unit=kg
